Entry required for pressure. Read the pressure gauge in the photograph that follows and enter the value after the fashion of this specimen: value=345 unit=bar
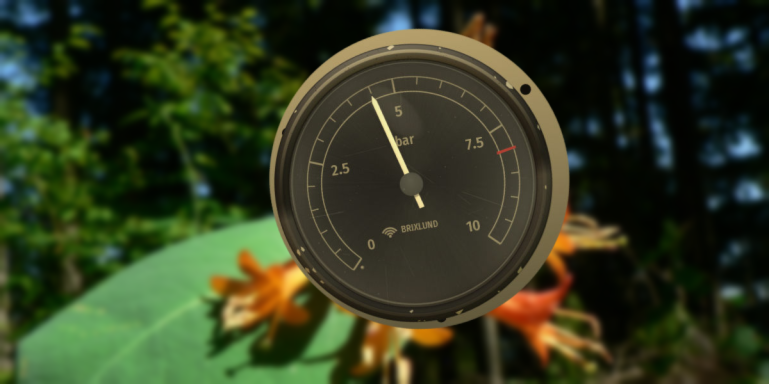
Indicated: value=4.5 unit=bar
